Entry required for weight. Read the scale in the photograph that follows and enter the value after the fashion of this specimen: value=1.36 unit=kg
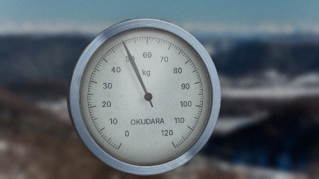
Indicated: value=50 unit=kg
